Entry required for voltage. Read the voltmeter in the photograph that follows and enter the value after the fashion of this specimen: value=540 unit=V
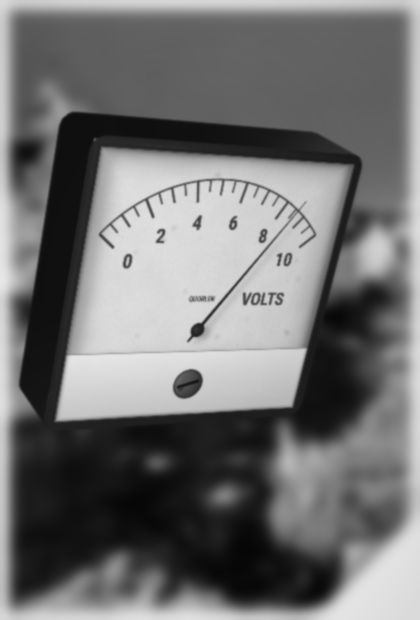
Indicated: value=8.5 unit=V
